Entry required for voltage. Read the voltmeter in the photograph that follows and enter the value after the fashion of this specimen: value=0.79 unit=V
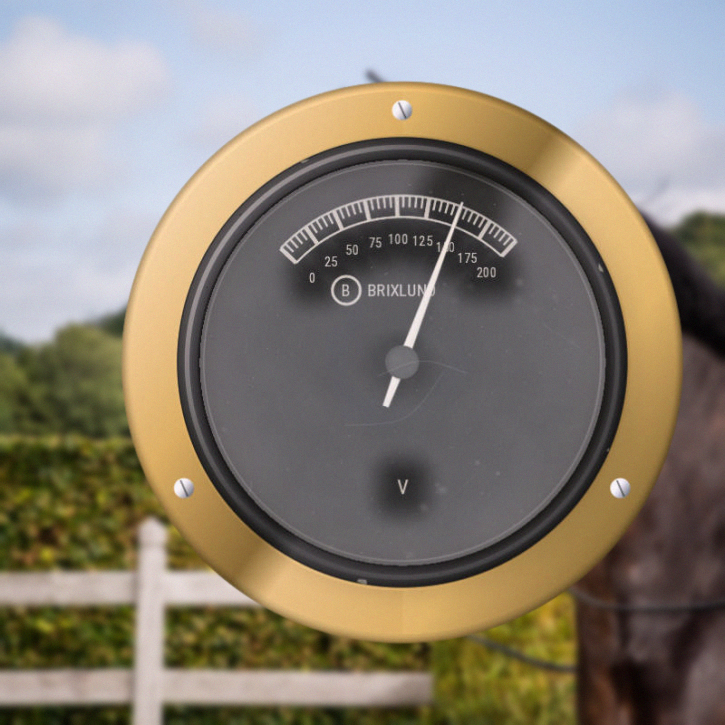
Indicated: value=150 unit=V
